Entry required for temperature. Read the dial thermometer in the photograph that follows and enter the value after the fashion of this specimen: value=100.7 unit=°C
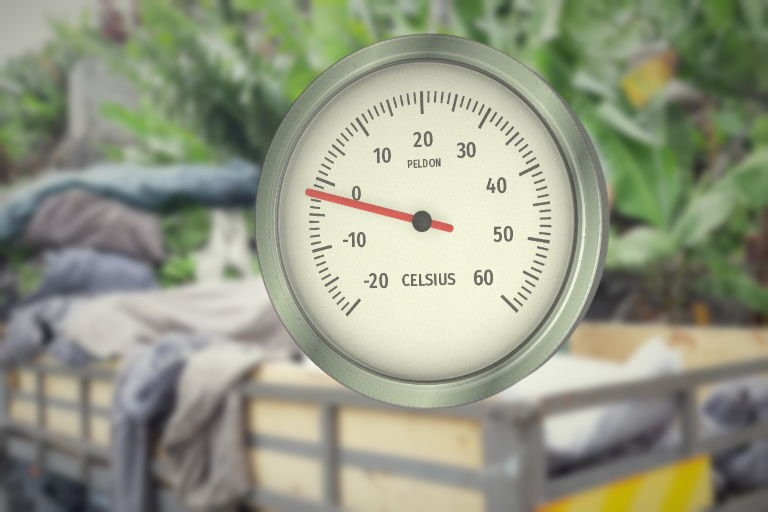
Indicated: value=-2 unit=°C
